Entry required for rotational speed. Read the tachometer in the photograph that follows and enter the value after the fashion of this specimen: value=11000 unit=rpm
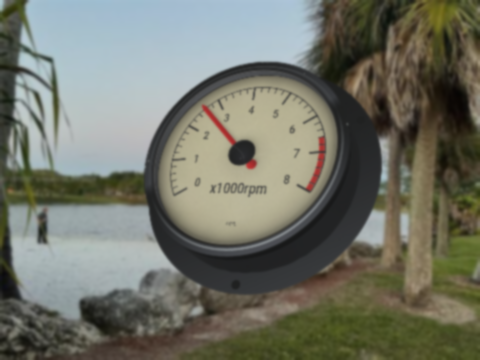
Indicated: value=2600 unit=rpm
